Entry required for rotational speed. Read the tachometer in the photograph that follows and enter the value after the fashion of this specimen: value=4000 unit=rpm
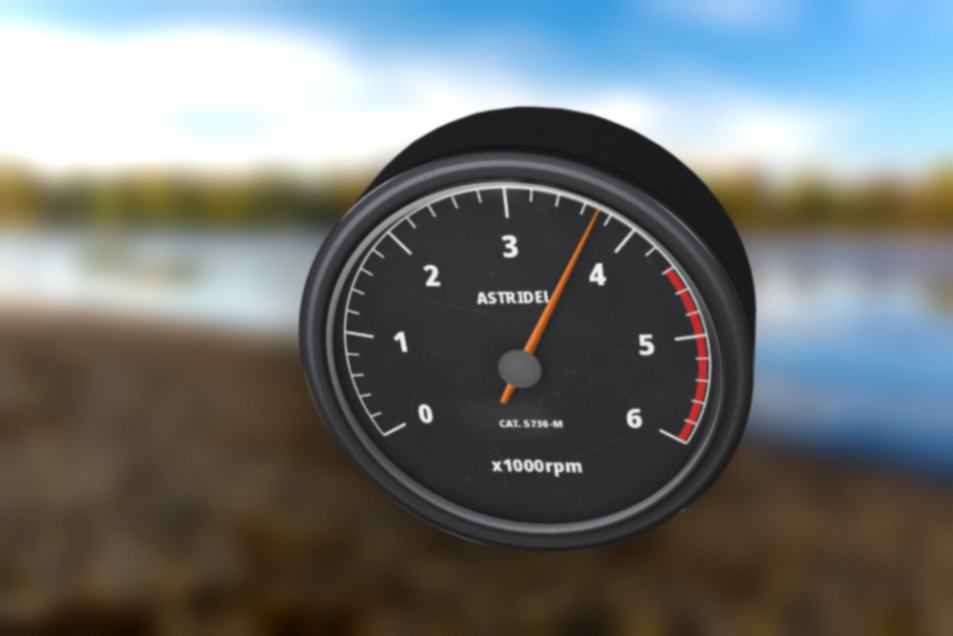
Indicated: value=3700 unit=rpm
